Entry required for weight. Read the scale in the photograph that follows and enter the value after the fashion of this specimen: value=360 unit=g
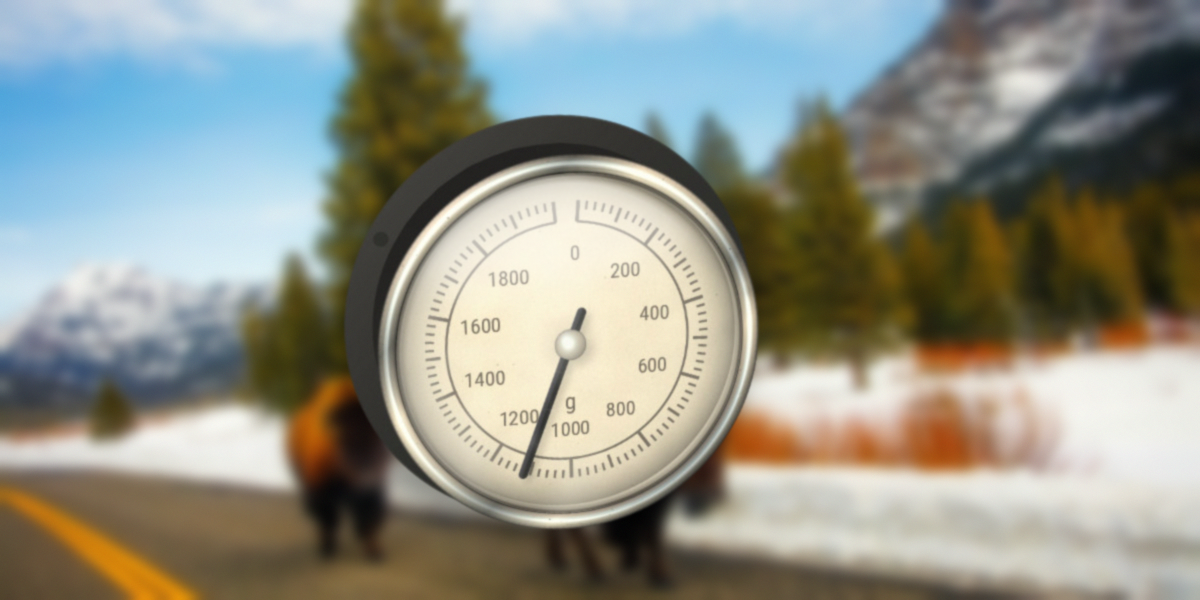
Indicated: value=1120 unit=g
